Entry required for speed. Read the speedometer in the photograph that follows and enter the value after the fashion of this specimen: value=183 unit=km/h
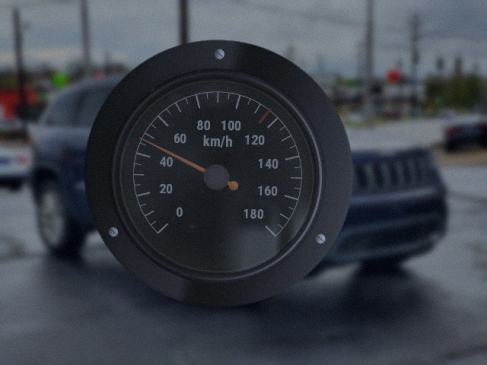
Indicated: value=47.5 unit=km/h
